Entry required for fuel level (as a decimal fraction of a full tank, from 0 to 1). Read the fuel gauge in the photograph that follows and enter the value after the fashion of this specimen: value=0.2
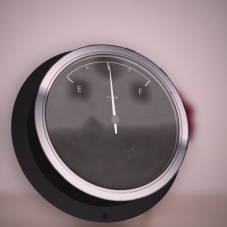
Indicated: value=0.5
